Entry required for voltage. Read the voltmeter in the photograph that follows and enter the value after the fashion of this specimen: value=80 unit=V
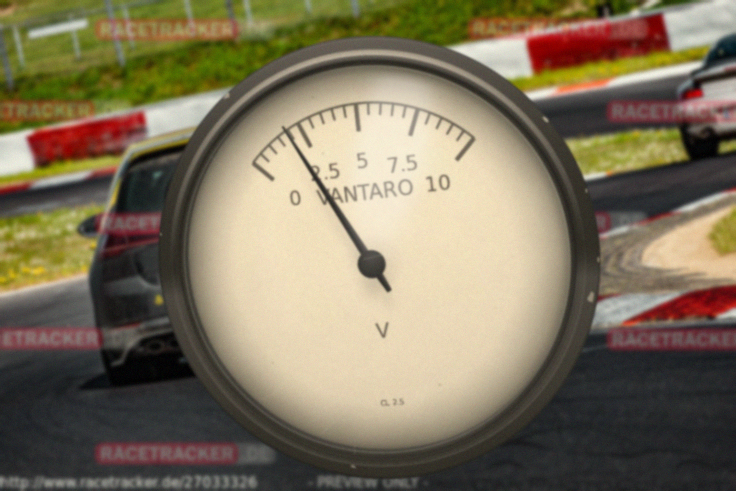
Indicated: value=2 unit=V
